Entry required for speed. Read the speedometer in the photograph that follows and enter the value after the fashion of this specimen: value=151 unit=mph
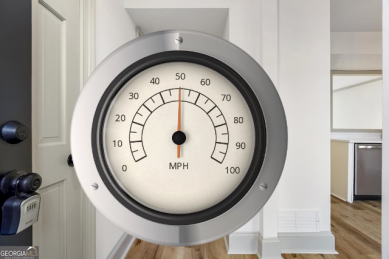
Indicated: value=50 unit=mph
